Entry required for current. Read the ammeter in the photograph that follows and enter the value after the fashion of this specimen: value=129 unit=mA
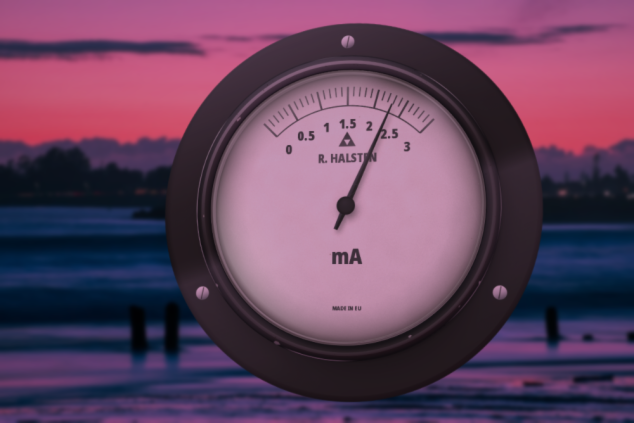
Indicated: value=2.3 unit=mA
